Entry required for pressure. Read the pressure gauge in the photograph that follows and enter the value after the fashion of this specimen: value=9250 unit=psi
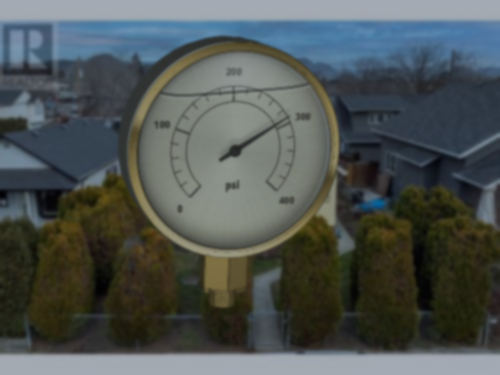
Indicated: value=290 unit=psi
